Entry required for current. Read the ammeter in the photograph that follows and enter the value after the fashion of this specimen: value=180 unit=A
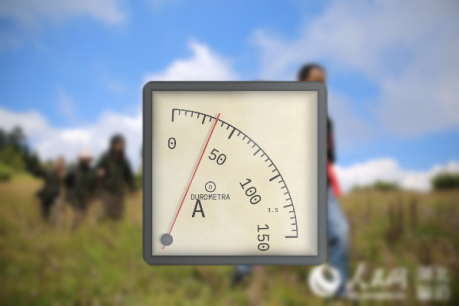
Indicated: value=35 unit=A
